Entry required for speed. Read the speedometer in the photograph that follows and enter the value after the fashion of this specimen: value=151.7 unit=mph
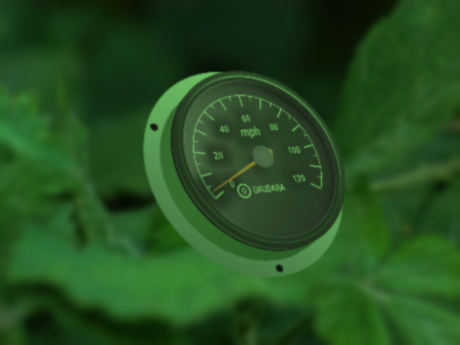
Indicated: value=2.5 unit=mph
